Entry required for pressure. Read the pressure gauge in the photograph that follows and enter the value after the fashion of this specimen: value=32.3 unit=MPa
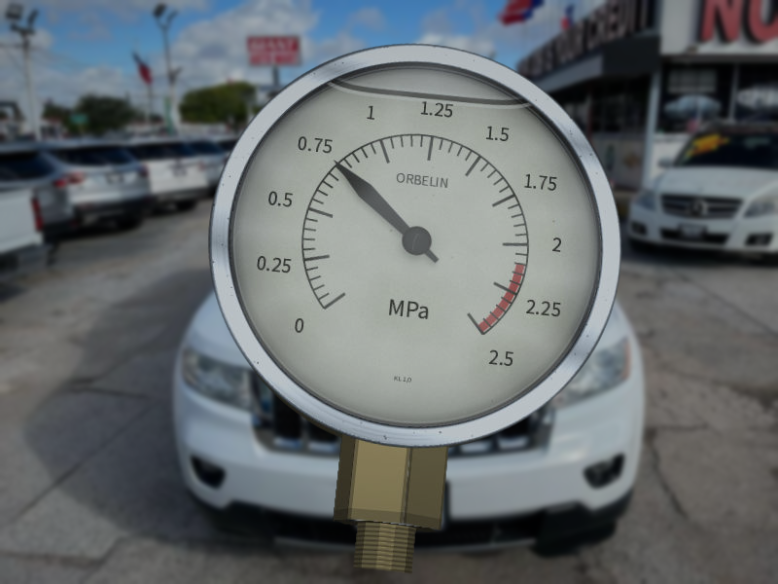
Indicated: value=0.75 unit=MPa
